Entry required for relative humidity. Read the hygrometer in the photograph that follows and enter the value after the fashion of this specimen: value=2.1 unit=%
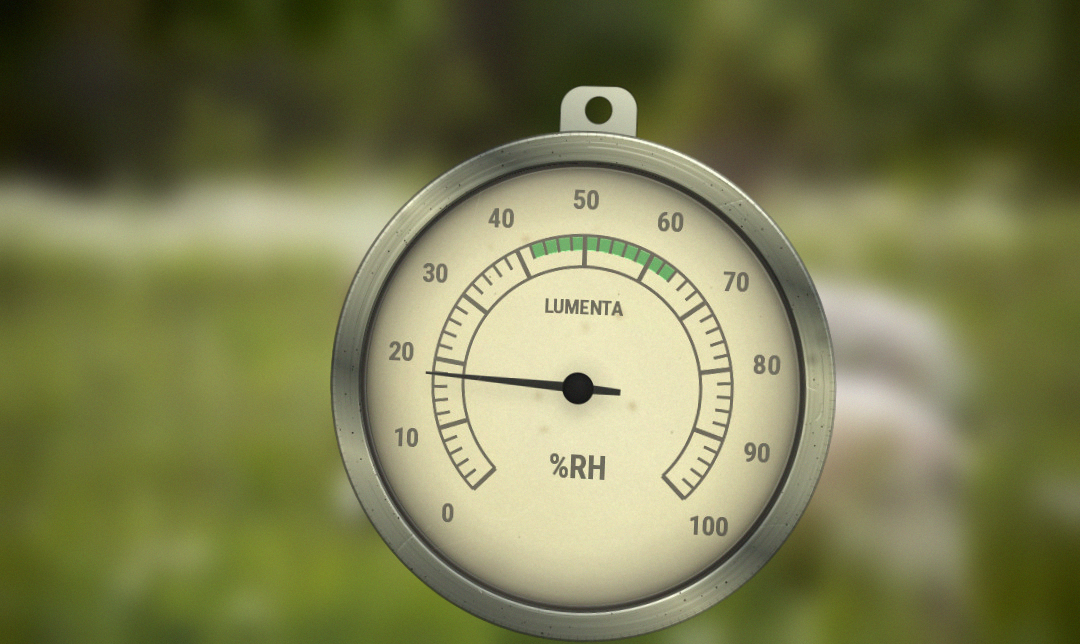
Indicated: value=18 unit=%
